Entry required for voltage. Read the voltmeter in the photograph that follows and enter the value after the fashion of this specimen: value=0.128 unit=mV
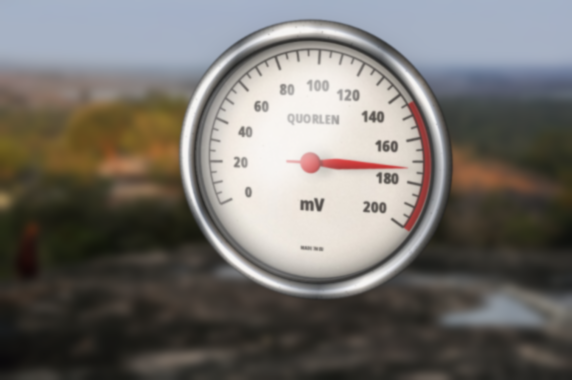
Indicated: value=172.5 unit=mV
